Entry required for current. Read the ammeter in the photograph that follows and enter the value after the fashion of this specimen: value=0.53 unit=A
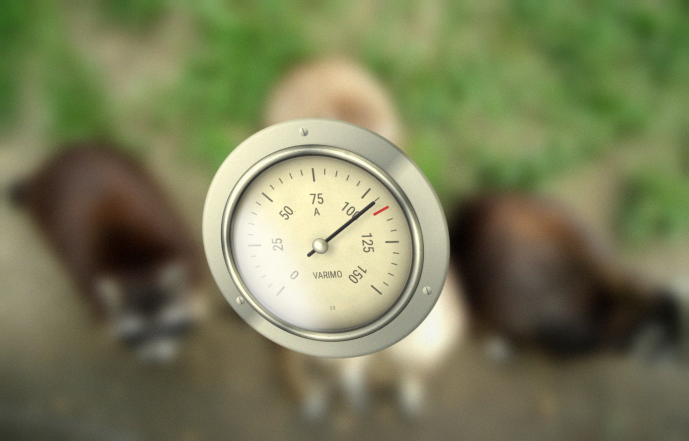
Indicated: value=105 unit=A
